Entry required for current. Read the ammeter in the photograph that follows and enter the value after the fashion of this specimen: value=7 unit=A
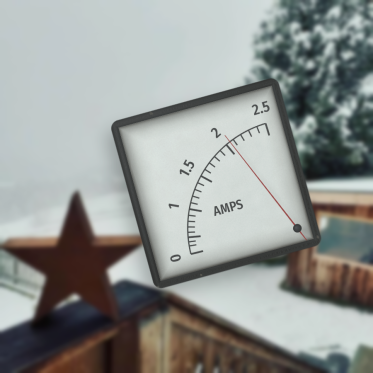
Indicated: value=2.05 unit=A
